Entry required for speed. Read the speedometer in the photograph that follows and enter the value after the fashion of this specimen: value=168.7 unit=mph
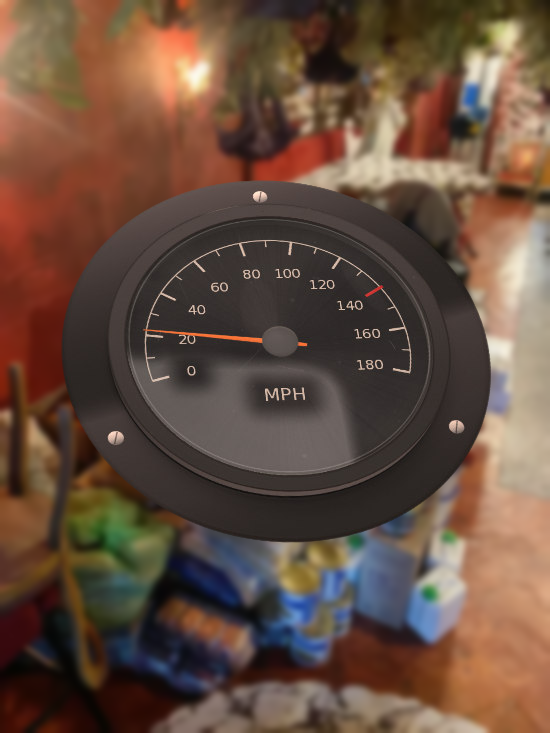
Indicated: value=20 unit=mph
